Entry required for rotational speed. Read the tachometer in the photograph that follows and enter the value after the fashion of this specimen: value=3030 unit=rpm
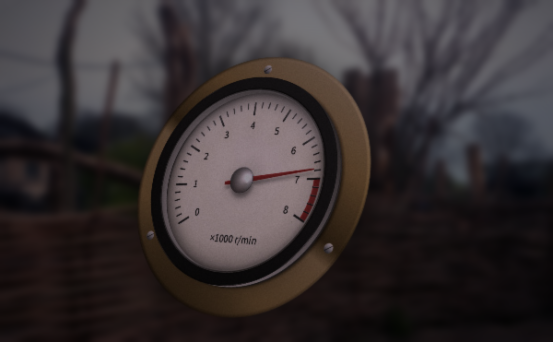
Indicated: value=6800 unit=rpm
